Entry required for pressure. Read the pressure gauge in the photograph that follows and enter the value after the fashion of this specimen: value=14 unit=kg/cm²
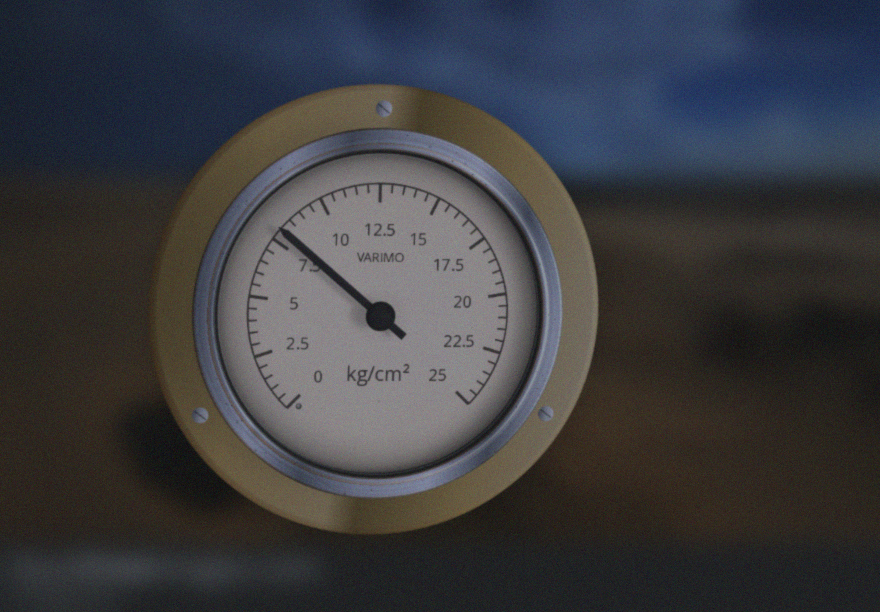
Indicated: value=8 unit=kg/cm²
